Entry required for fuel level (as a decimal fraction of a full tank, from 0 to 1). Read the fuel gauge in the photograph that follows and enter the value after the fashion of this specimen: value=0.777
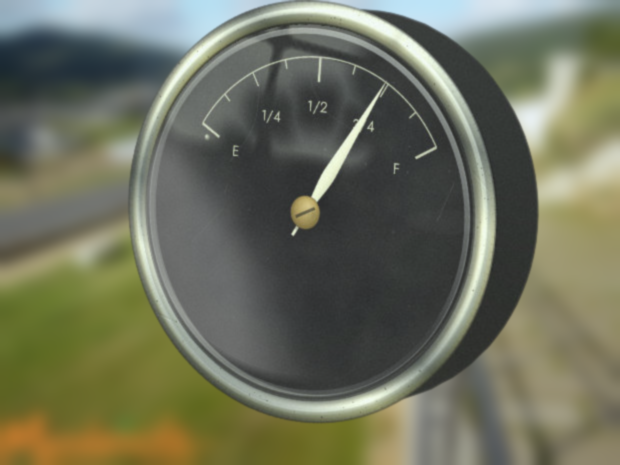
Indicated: value=0.75
